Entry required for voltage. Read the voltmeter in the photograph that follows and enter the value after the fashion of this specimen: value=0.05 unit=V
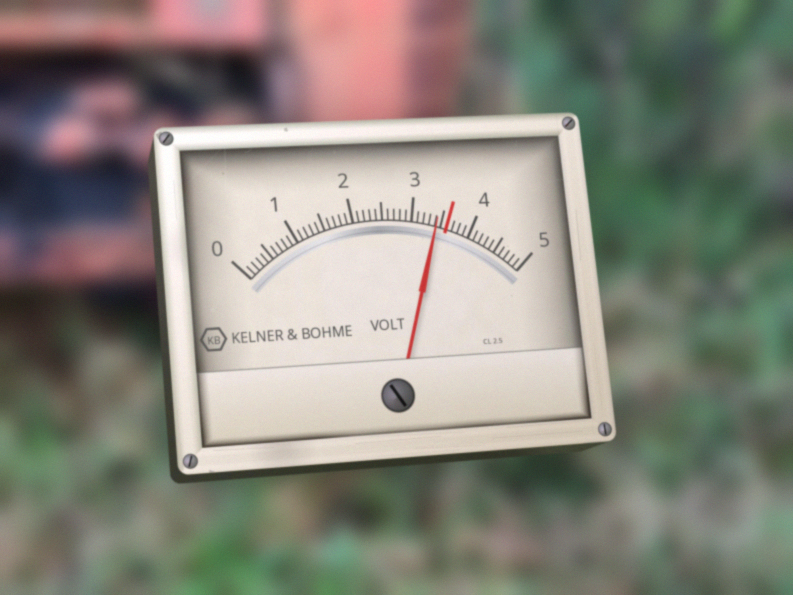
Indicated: value=3.4 unit=V
